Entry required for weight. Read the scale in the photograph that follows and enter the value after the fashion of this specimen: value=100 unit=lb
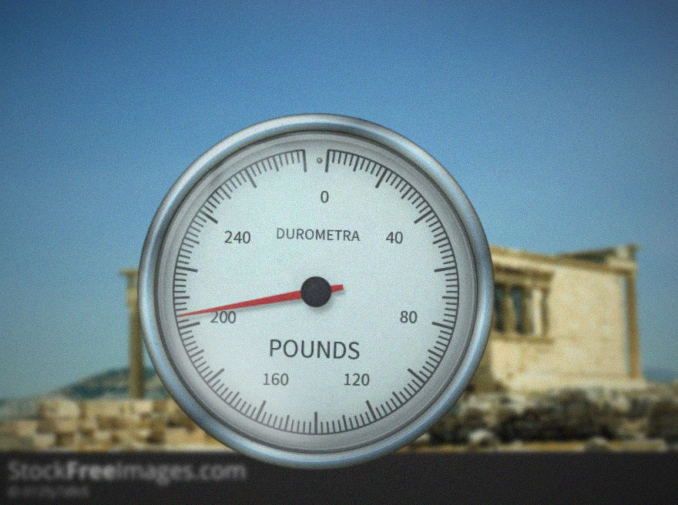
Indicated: value=204 unit=lb
